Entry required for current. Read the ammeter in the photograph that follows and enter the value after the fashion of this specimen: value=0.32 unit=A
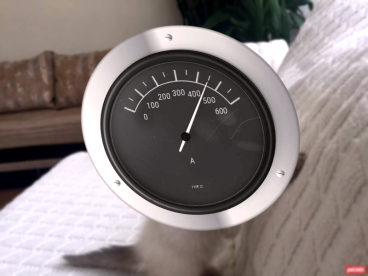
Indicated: value=450 unit=A
